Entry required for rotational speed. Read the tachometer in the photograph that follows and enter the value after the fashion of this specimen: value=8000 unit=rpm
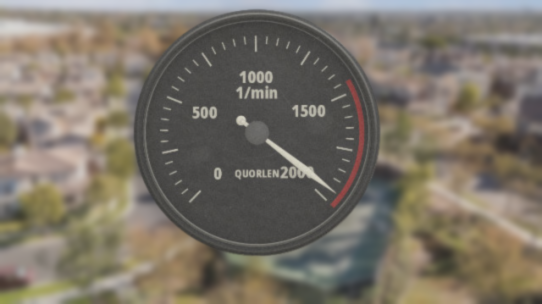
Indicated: value=1950 unit=rpm
